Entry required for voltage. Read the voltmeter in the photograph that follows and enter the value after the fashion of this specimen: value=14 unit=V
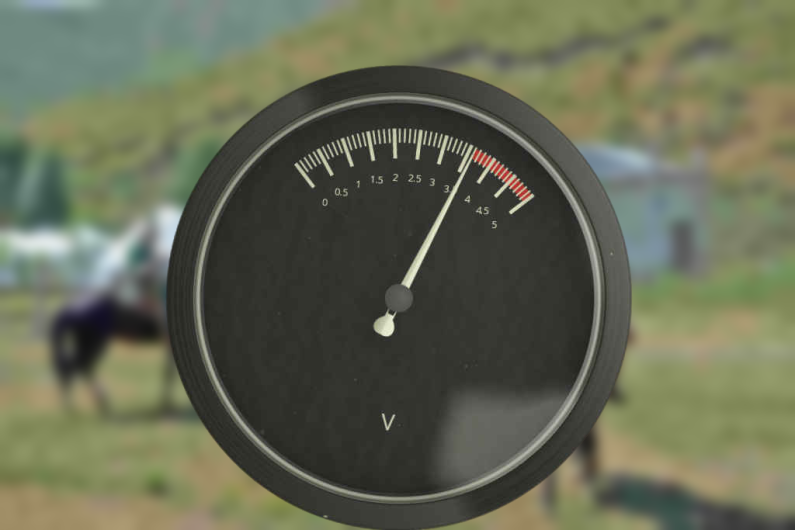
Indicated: value=3.6 unit=V
